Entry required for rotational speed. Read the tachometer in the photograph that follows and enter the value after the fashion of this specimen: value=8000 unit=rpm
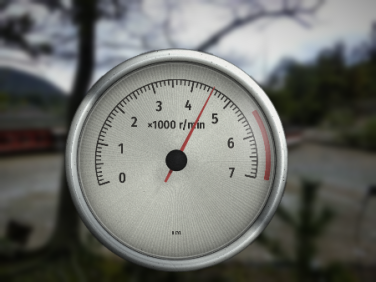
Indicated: value=4500 unit=rpm
